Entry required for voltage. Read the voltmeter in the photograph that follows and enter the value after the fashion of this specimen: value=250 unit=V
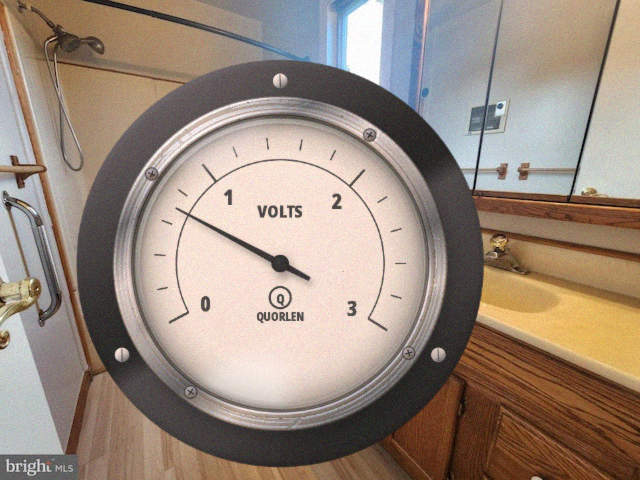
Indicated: value=0.7 unit=V
